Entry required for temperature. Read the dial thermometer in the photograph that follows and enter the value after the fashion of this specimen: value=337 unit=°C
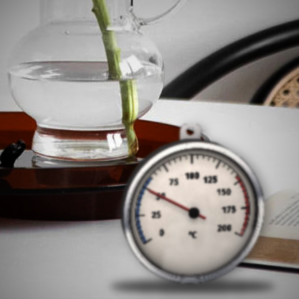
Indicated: value=50 unit=°C
